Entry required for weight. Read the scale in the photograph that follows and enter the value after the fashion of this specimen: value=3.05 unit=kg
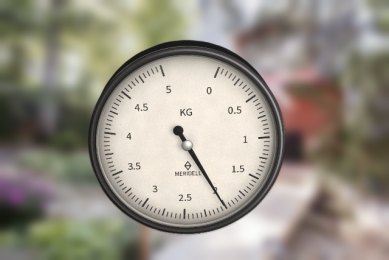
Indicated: value=2 unit=kg
